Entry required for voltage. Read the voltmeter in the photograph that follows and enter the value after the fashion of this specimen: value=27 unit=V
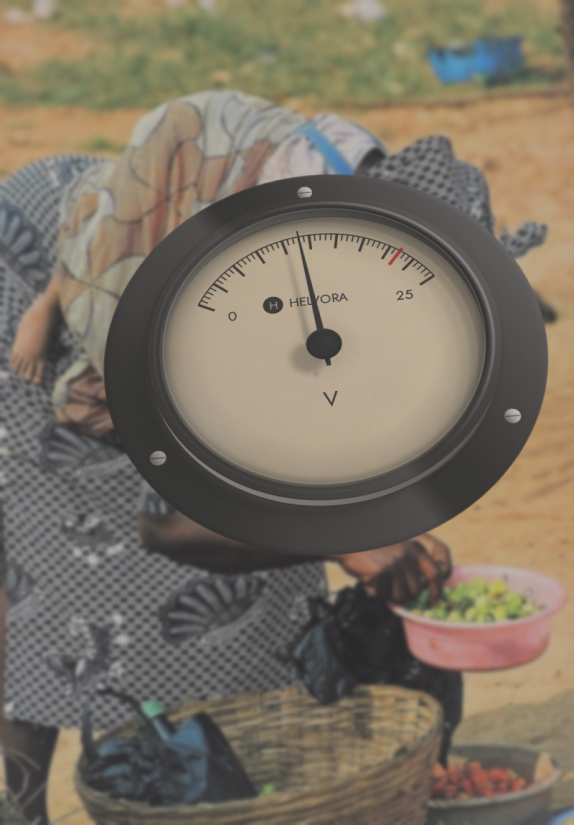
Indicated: value=11.5 unit=V
